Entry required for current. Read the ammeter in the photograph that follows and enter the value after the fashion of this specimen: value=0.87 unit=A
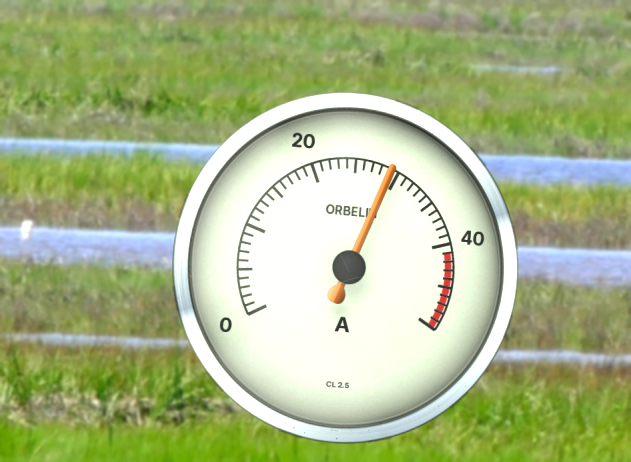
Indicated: value=29 unit=A
